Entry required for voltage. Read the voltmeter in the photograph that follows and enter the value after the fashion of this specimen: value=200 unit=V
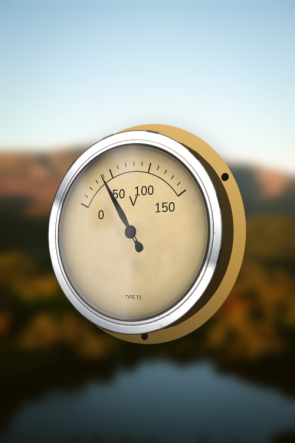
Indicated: value=40 unit=V
